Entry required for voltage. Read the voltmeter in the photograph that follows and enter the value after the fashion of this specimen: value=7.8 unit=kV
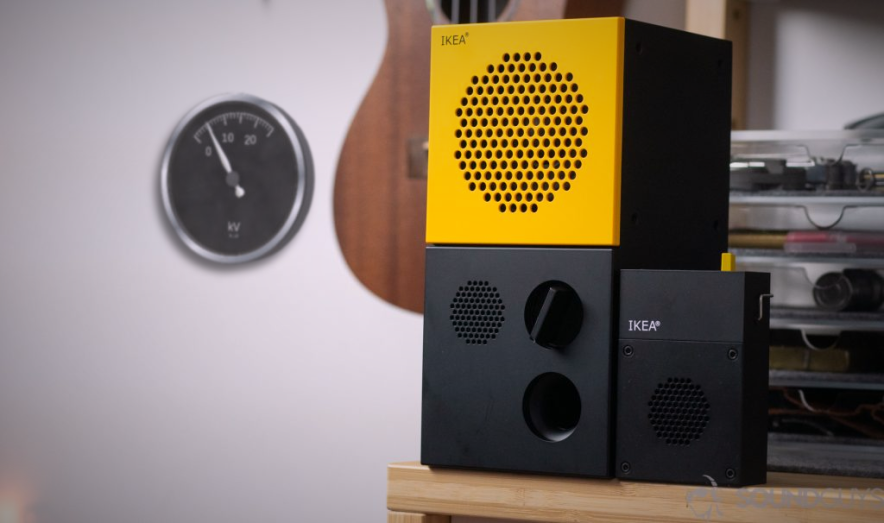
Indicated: value=5 unit=kV
